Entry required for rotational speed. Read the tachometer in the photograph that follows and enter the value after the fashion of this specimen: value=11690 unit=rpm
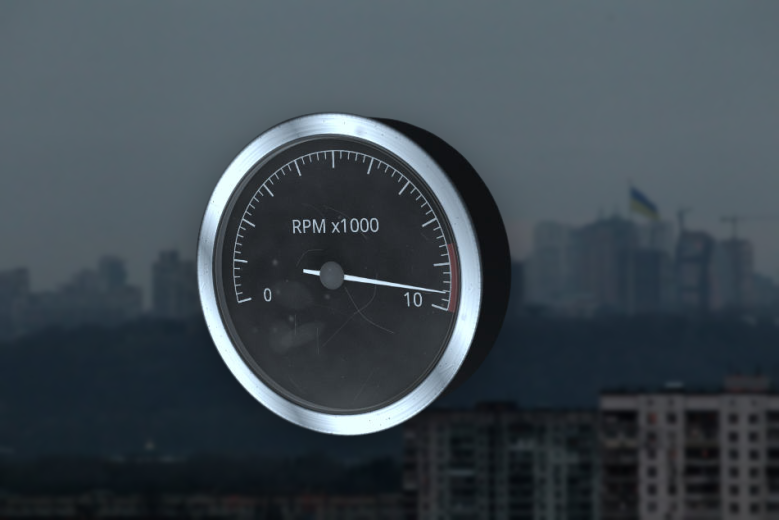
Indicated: value=9600 unit=rpm
